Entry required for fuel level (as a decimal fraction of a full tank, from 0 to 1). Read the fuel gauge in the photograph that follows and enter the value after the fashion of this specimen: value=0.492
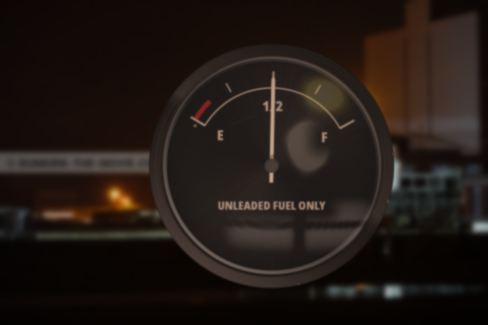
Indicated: value=0.5
